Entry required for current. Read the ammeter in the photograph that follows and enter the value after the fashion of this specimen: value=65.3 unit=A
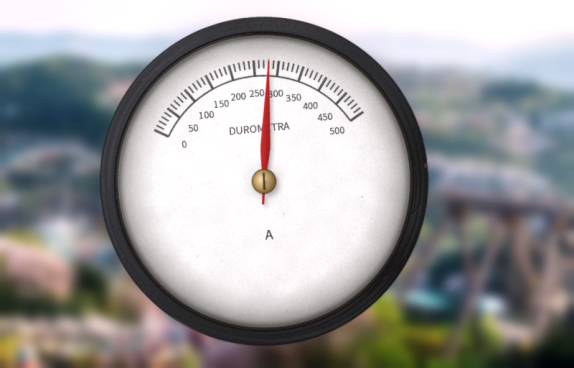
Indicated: value=280 unit=A
